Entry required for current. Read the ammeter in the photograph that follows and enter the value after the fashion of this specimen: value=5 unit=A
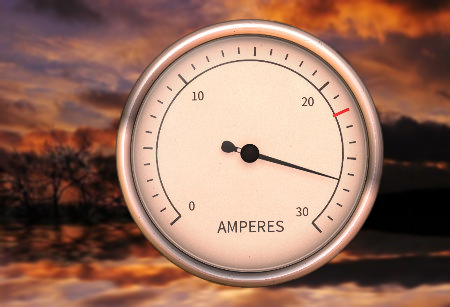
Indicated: value=26.5 unit=A
